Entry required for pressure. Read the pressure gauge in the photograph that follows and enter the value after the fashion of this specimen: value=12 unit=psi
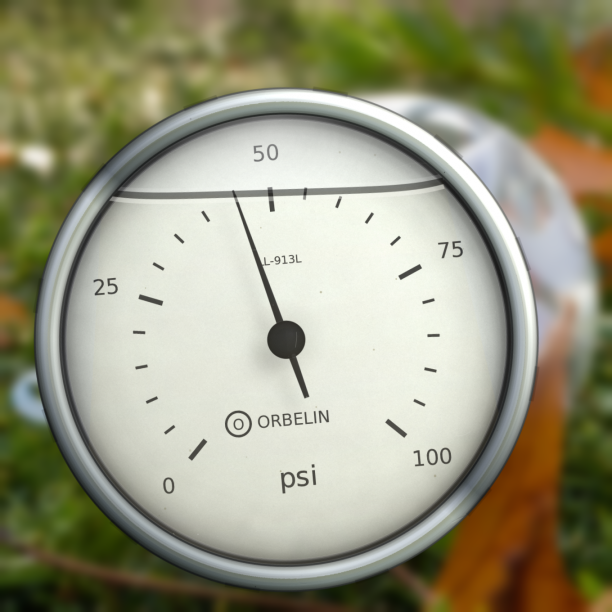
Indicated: value=45 unit=psi
